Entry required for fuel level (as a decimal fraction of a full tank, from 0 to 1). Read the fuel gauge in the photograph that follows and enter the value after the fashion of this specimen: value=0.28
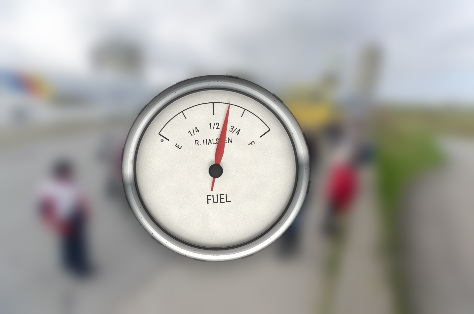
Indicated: value=0.625
